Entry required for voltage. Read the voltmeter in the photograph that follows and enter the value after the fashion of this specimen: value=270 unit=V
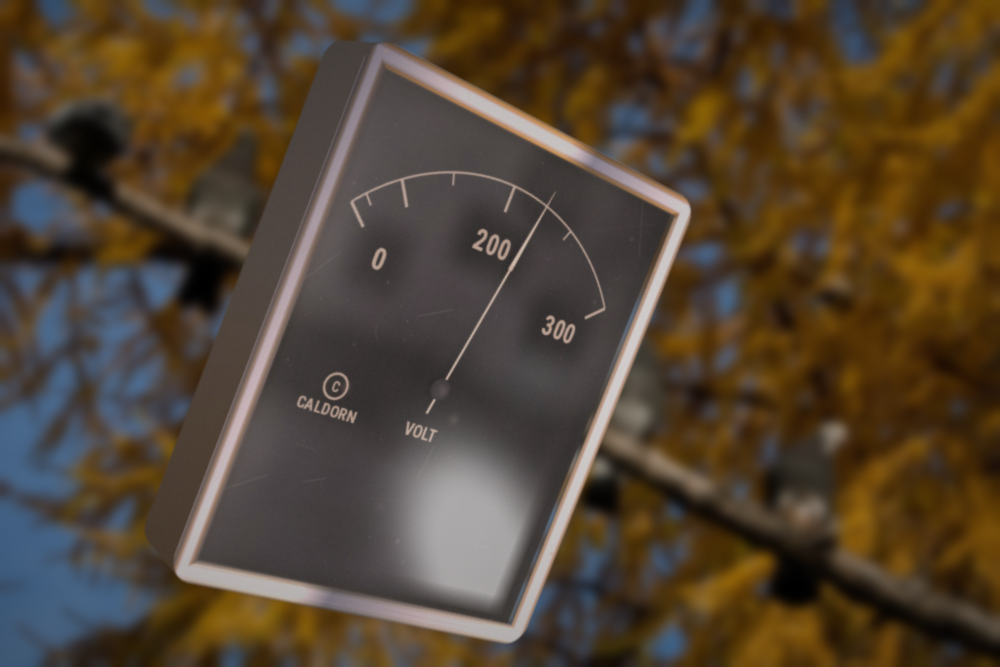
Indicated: value=225 unit=V
